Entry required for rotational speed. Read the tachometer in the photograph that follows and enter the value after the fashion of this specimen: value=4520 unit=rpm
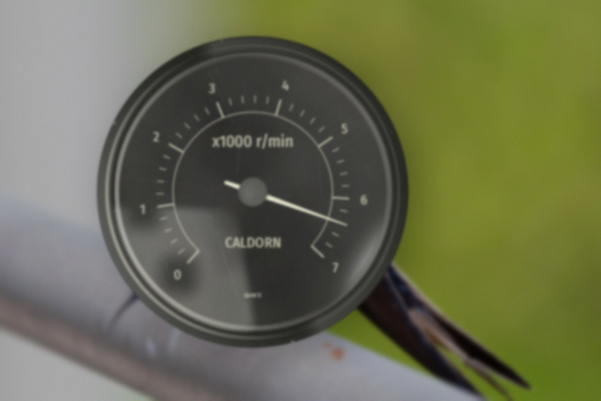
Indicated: value=6400 unit=rpm
